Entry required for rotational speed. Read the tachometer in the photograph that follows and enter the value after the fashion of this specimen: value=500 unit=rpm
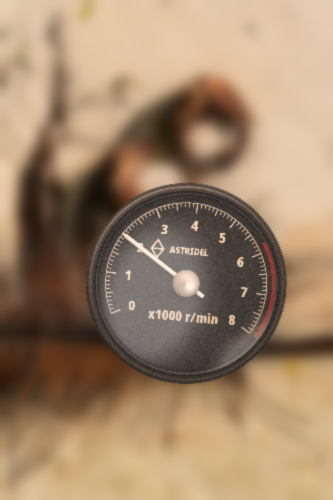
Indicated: value=2000 unit=rpm
